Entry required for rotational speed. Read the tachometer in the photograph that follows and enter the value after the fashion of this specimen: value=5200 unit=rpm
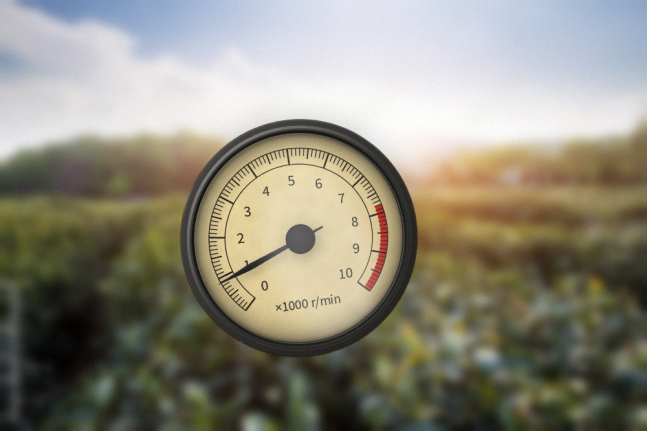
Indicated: value=900 unit=rpm
